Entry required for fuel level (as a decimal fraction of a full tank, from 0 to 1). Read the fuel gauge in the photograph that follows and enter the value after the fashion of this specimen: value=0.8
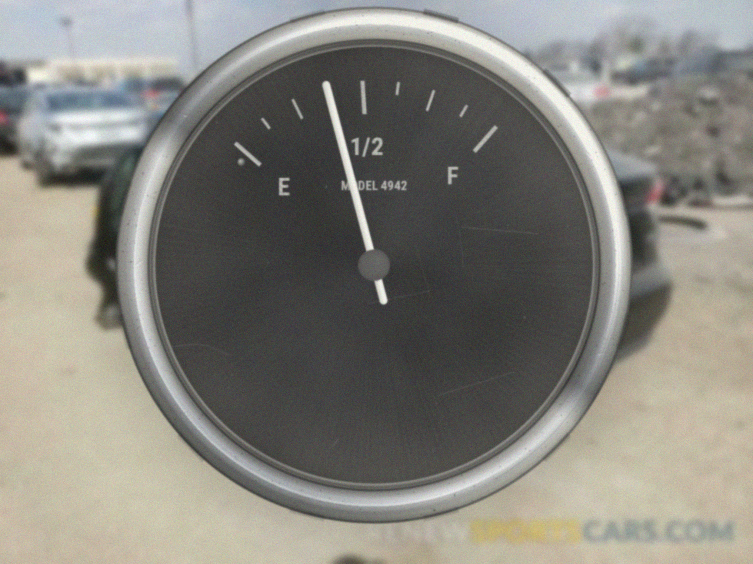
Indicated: value=0.375
